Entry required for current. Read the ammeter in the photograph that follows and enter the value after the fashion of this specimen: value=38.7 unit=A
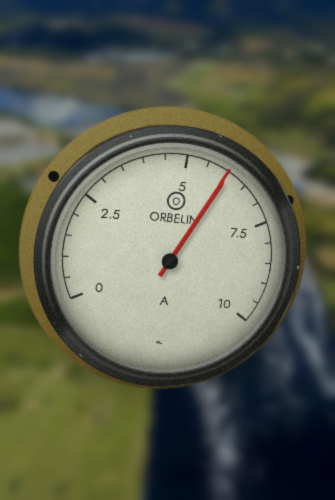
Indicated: value=6 unit=A
